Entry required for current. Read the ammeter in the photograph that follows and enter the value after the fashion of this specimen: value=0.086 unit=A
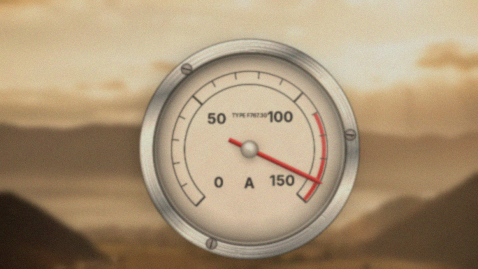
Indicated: value=140 unit=A
